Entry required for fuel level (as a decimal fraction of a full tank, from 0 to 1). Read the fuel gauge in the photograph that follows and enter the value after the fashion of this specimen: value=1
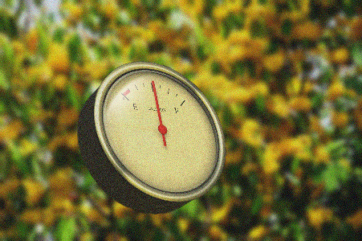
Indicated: value=0.5
